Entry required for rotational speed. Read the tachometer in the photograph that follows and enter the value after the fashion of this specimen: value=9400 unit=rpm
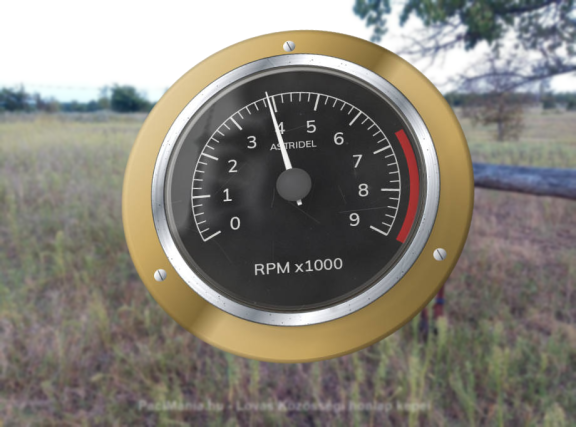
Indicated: value=3900 unit=rpm
